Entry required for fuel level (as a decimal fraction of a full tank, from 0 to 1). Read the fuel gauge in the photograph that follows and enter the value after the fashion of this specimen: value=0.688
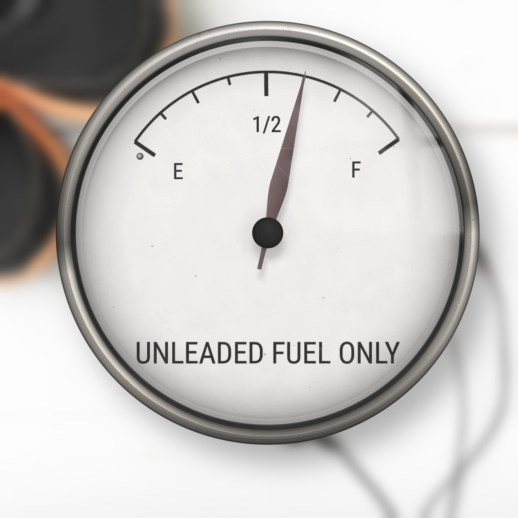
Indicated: value=0.625
